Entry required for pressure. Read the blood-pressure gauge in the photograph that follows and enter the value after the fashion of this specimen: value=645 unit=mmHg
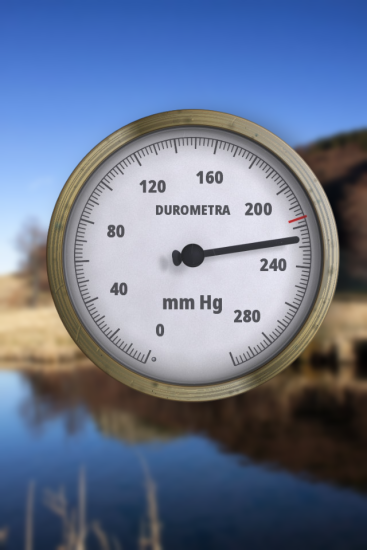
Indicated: value=226 unit=mmHg
